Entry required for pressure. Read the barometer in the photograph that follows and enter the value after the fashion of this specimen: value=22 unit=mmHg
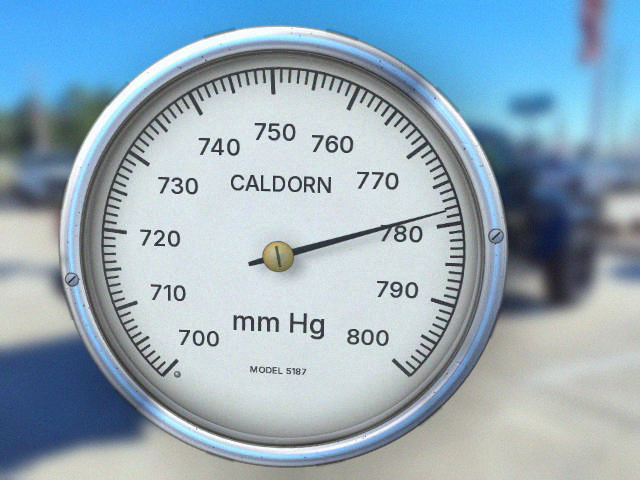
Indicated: value=778 unit=mmHg
